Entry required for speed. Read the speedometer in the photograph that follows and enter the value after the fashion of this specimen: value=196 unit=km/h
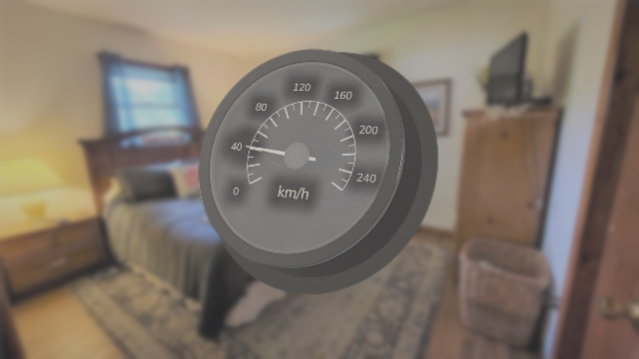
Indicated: value=40 unit=km/h
